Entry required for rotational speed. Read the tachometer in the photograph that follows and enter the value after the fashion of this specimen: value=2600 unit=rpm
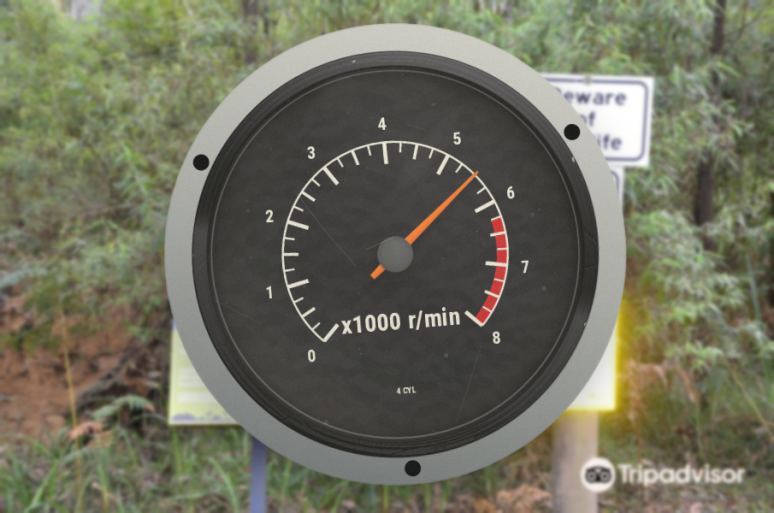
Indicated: value=5500 unit=rpm
